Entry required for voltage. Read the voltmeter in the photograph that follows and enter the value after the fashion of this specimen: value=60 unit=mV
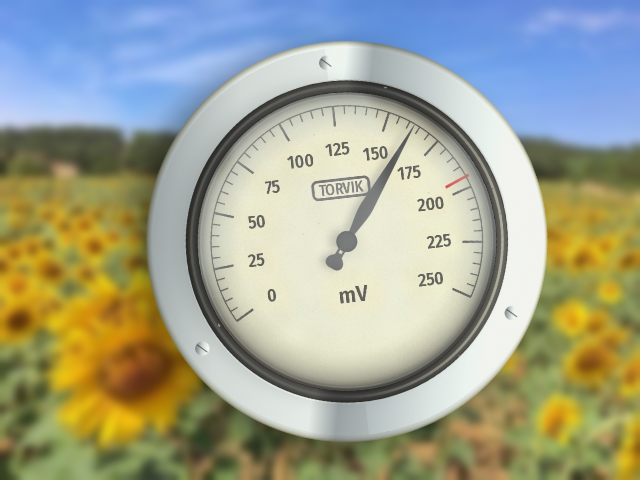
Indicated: value=162.5 unit=mV
